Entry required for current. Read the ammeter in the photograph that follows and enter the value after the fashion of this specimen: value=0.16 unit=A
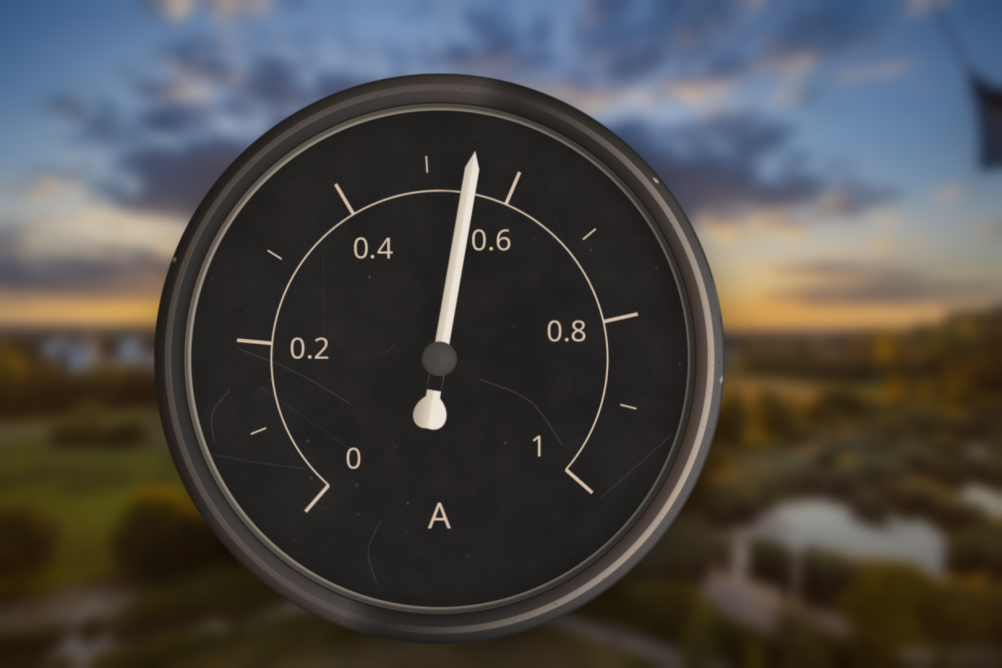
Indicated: value=0.55 unit=A
